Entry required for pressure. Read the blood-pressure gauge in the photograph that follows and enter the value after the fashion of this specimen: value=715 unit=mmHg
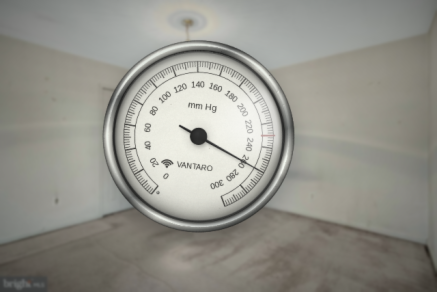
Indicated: value=260 unit=mmHg
